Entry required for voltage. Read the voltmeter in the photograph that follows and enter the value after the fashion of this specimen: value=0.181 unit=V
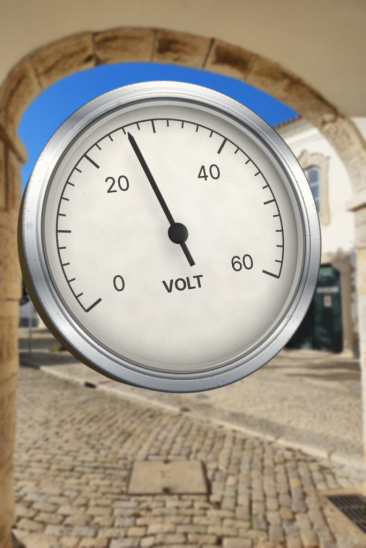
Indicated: value=26 unit=V
